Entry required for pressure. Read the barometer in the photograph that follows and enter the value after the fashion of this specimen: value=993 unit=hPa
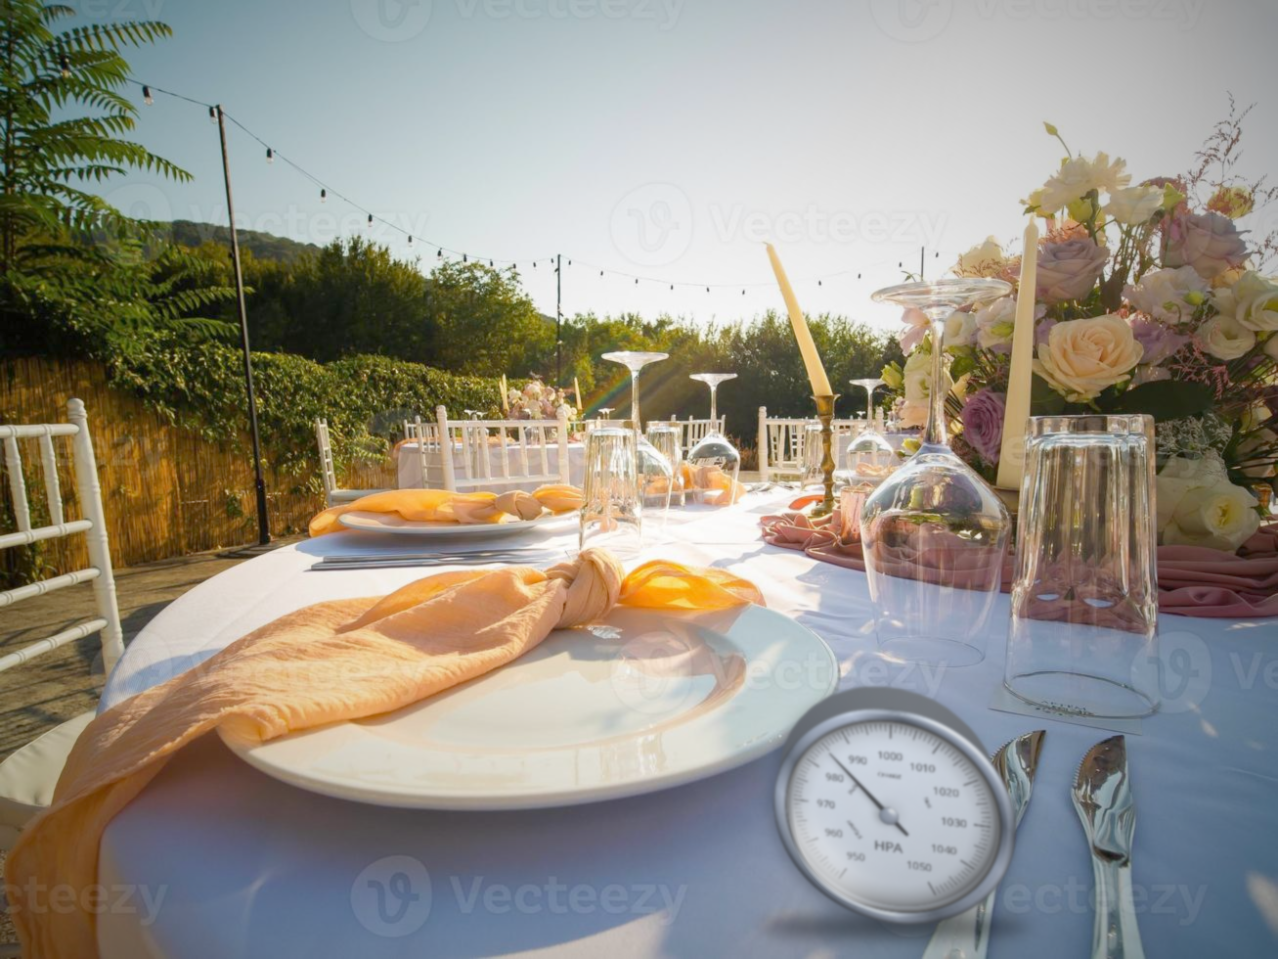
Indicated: value=985 unit=hPa
